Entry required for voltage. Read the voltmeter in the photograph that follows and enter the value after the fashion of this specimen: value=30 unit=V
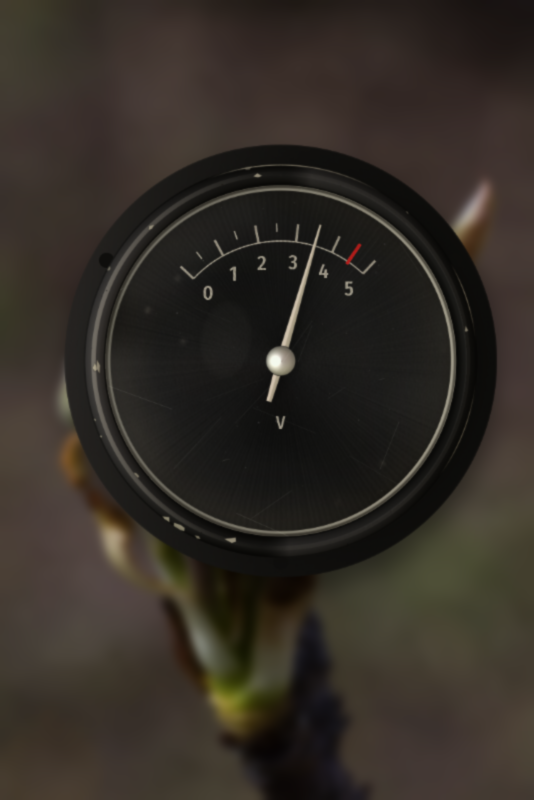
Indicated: value=3.5 unit=V
